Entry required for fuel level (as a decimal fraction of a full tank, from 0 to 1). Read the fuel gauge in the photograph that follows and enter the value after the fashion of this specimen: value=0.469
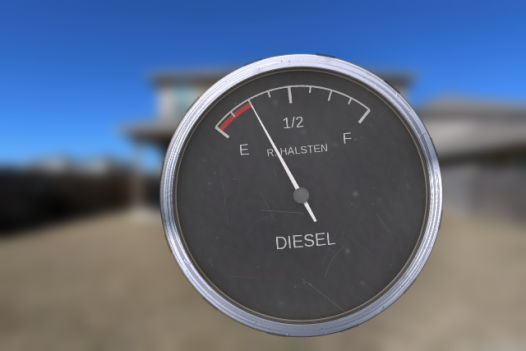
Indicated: value=0.25
